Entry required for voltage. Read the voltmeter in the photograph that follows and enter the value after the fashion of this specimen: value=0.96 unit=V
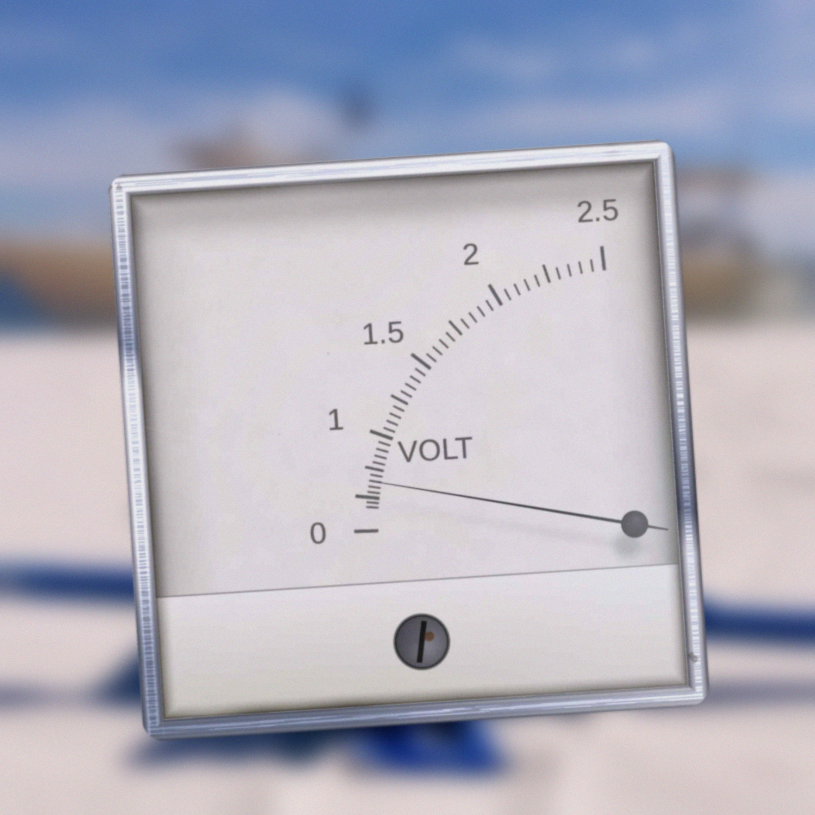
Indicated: value=0.65 unit=V
